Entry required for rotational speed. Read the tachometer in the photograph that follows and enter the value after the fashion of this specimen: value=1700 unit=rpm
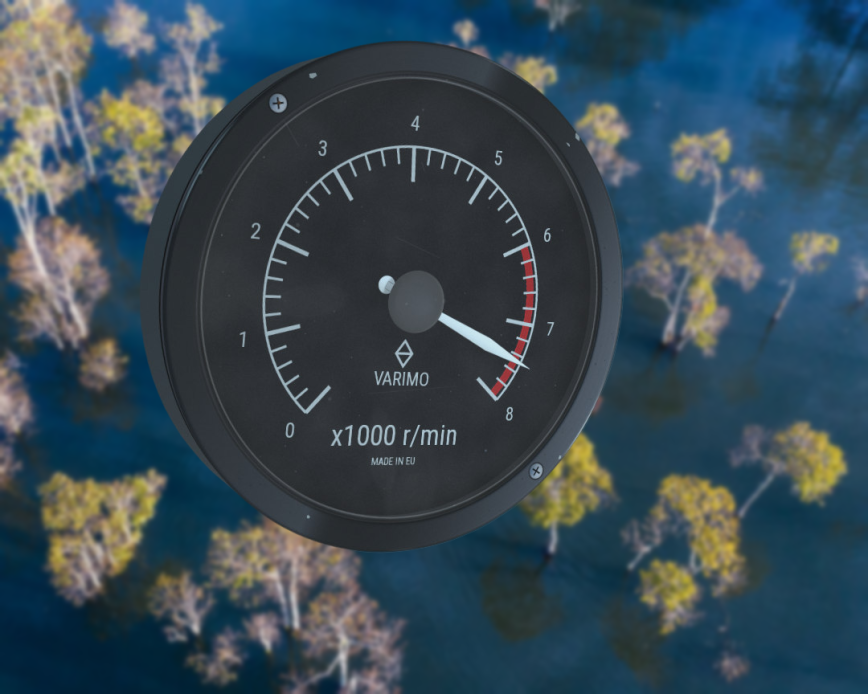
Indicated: value=7500 unit=rpm
